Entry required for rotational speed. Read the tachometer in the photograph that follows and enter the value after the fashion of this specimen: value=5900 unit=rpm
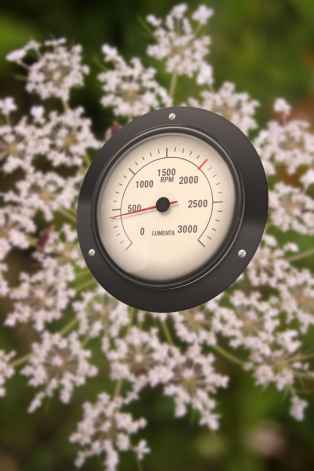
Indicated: value=400 unit=rpm
